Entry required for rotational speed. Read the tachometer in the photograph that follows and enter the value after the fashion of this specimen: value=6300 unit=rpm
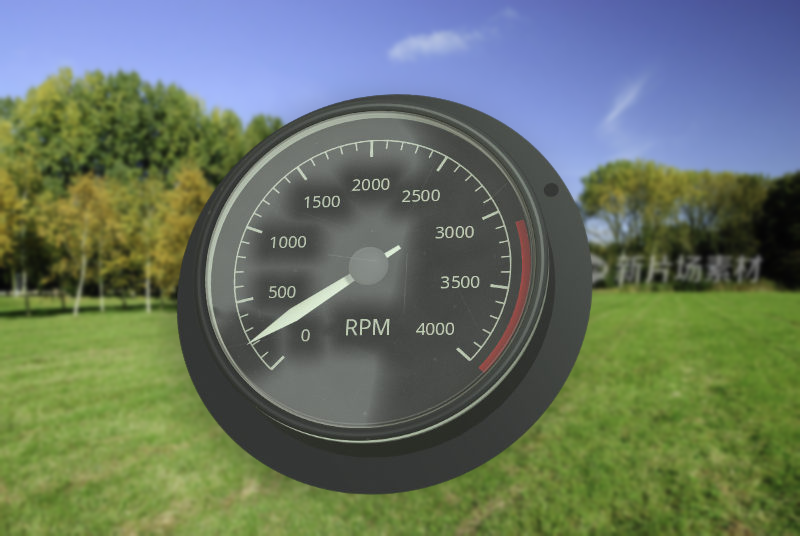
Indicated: value=200 unit=rpm
